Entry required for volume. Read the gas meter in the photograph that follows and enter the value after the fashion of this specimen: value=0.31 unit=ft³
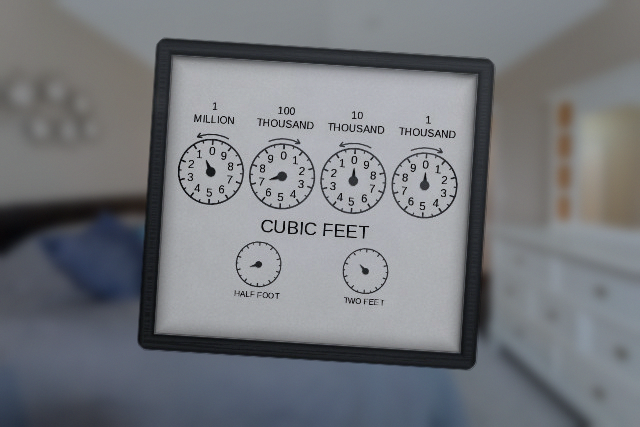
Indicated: value=70000 unit=ft³
